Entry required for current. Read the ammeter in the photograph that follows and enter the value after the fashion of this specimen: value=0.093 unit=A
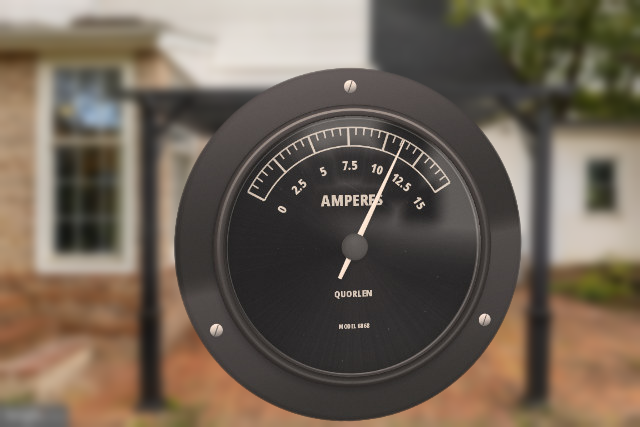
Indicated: value=11 unit=A
